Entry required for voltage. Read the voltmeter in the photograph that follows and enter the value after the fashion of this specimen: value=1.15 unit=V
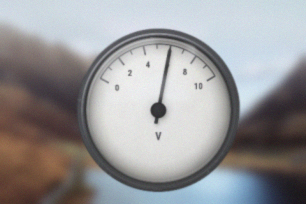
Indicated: value=6 unit=V
